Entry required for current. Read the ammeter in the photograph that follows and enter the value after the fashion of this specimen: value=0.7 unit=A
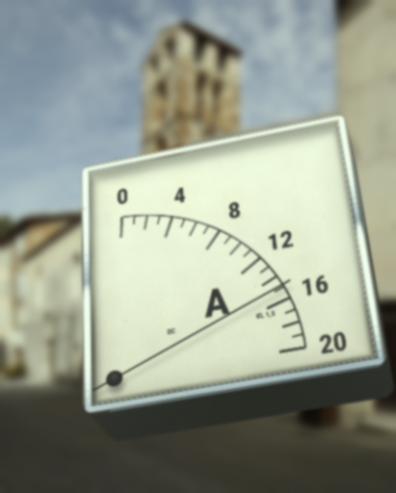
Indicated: value=15 unit=A
